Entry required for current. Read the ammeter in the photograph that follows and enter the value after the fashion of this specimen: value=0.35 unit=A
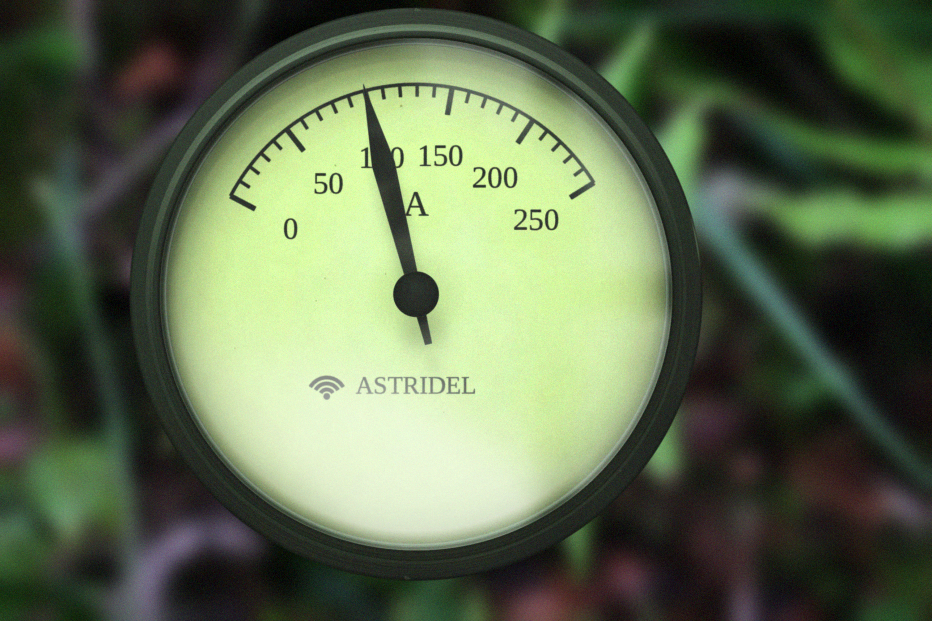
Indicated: value=100 unit=A
